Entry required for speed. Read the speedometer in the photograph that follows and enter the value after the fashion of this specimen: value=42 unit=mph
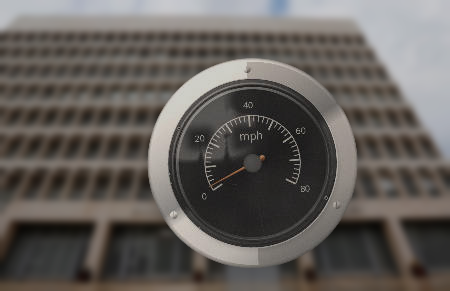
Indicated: value=2 unit=mph
